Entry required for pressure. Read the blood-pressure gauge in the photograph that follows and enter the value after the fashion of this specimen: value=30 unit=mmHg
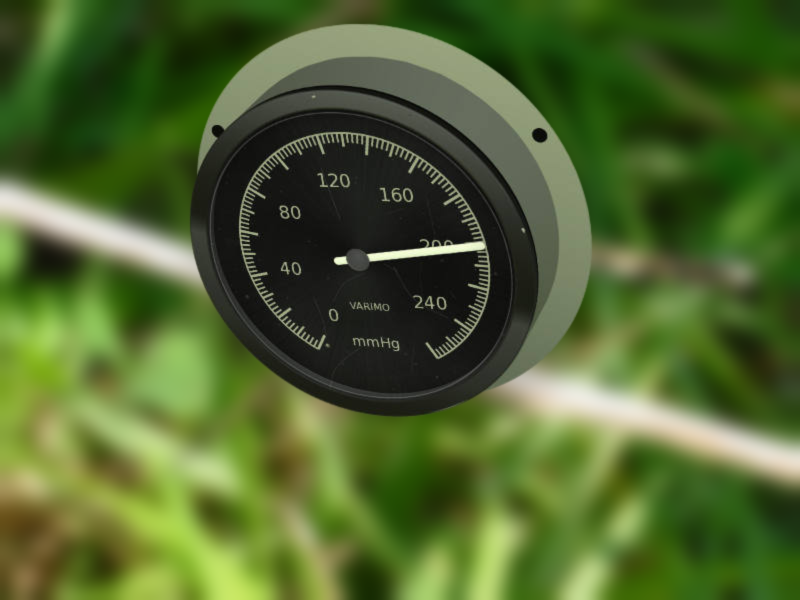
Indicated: value=200 unit=mmHg
